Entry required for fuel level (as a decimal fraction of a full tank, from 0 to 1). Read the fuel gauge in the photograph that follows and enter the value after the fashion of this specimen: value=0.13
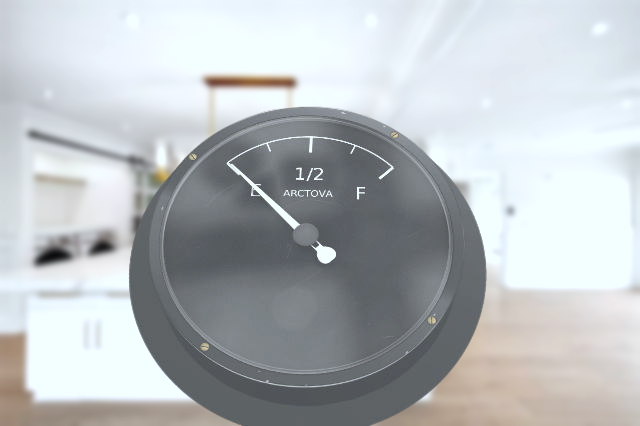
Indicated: value=0
